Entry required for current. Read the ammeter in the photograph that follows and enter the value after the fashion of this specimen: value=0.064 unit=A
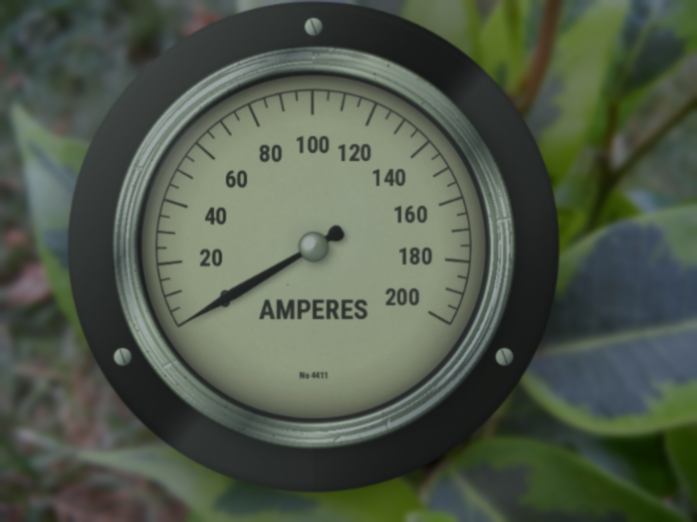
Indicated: value=0 unit=A
